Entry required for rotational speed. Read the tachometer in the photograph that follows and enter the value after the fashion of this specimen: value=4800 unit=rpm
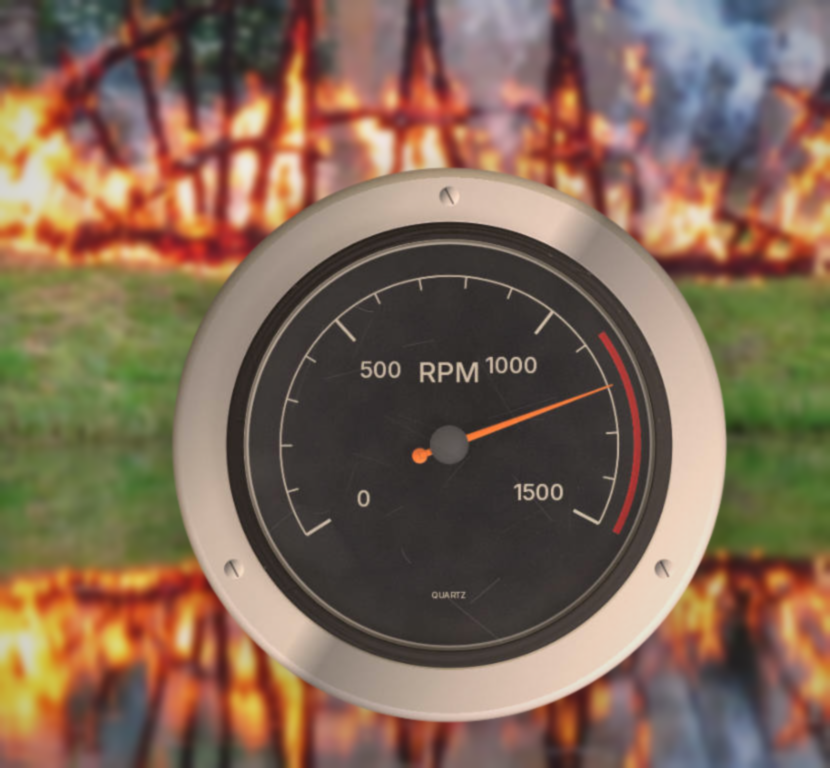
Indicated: value=1200 unit=rpm
